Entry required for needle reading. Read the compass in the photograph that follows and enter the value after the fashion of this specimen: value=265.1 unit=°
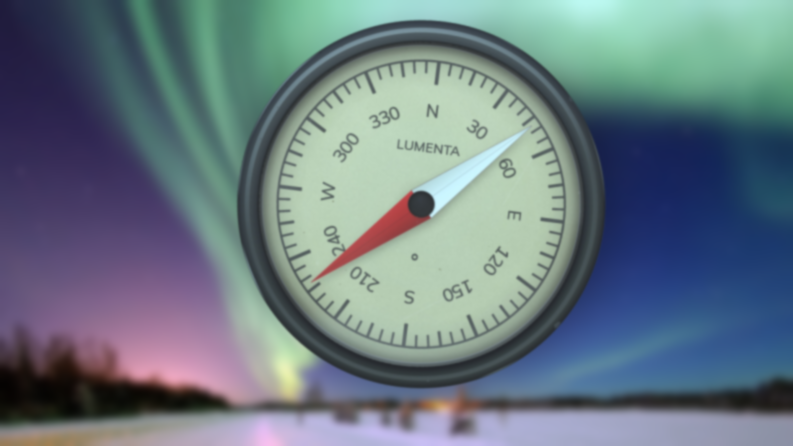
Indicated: value=227.5 unit=°
